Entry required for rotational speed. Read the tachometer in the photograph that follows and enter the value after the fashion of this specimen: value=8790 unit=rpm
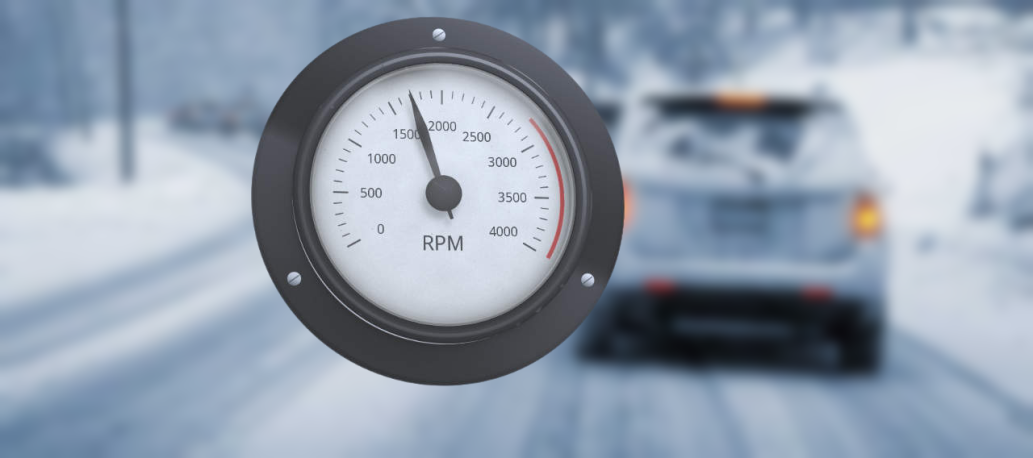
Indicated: value=1700 unit=rpm
